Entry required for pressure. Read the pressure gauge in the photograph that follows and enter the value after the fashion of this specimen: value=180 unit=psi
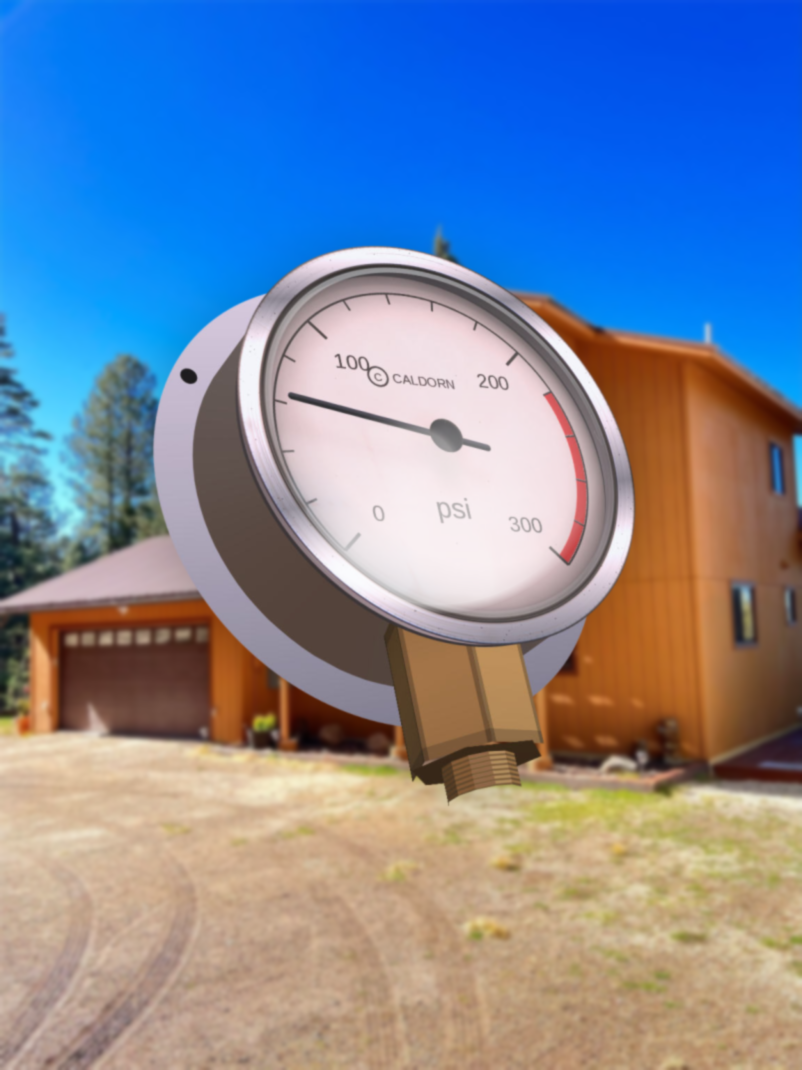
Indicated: value=60 unit=psi
